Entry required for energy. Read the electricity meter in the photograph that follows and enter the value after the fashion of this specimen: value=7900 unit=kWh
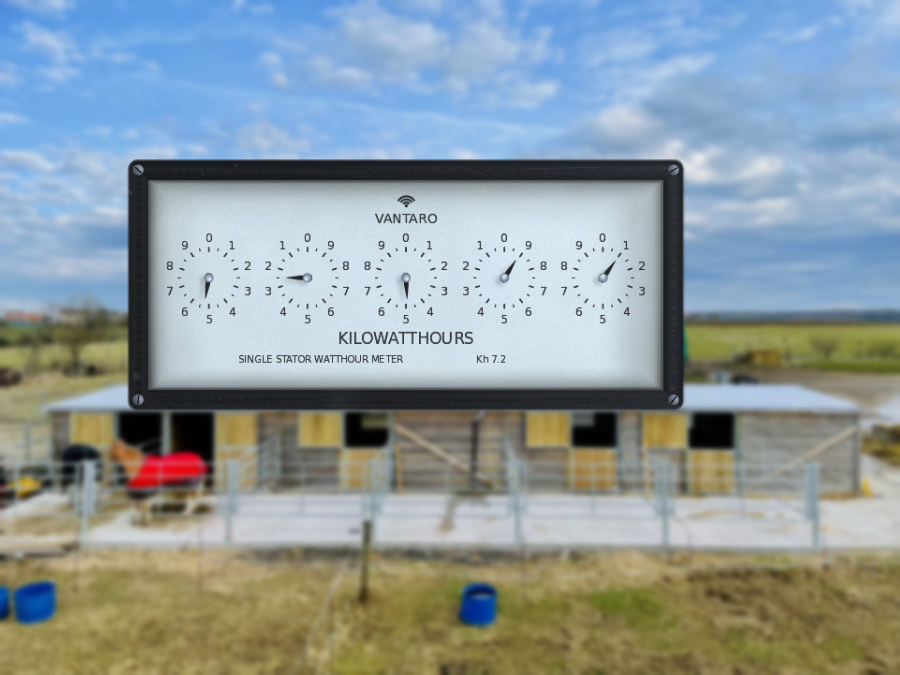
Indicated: value=52491 unit=kWh
